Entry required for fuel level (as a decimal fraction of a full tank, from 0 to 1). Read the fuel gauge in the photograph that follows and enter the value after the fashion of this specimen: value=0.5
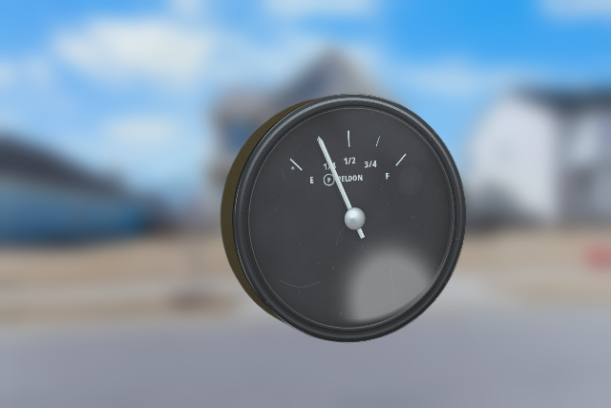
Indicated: value=0.25
